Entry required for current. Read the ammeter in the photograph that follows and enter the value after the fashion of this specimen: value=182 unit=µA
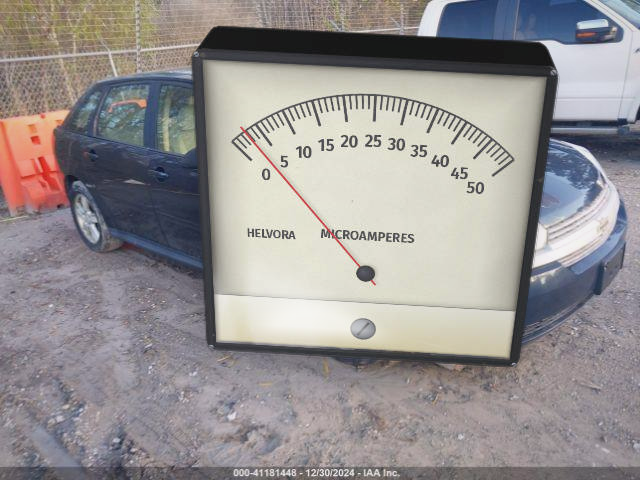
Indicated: value=3 unit=µA
